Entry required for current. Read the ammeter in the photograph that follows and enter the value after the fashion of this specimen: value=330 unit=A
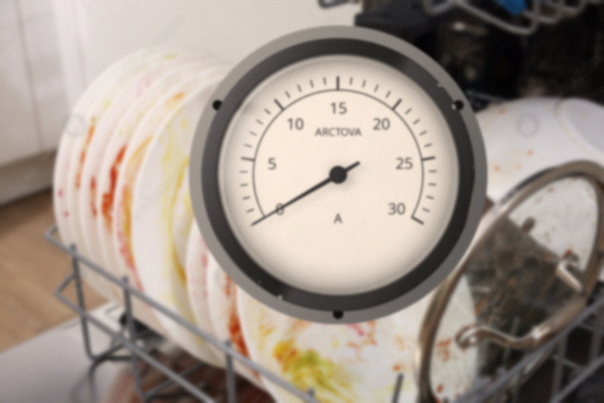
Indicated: value=0 unit=A
